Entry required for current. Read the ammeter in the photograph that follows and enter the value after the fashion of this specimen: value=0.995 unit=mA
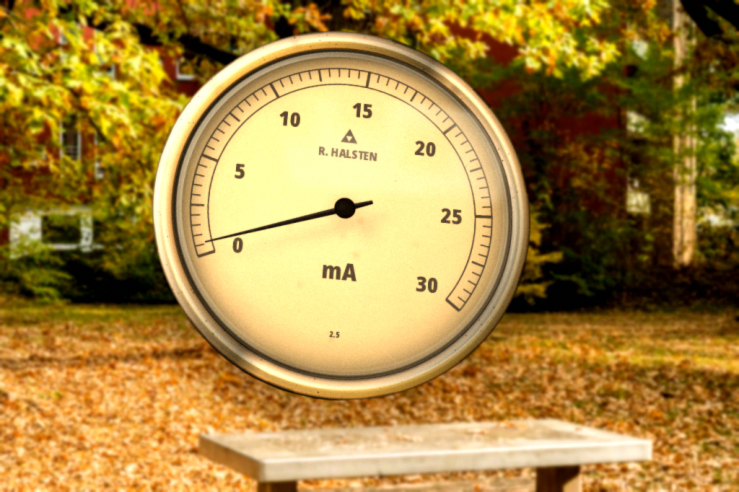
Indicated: value=0.5 unit=mA
